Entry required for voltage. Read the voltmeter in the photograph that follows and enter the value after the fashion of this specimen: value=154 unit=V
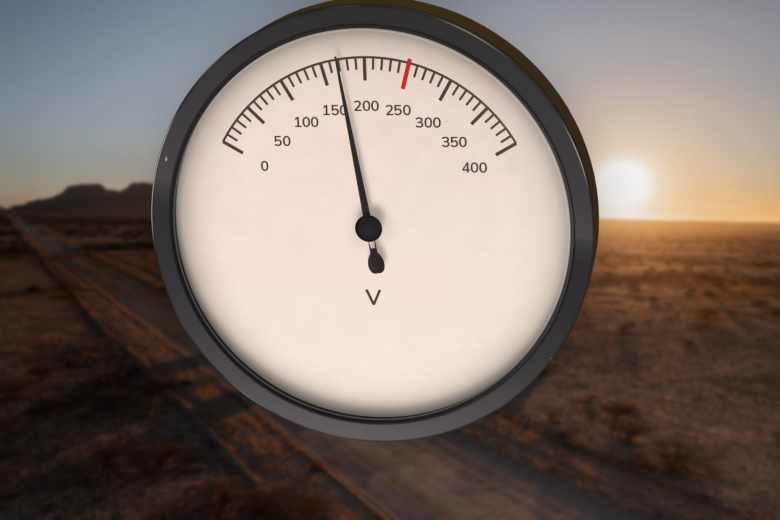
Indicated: value=170 unit=V
